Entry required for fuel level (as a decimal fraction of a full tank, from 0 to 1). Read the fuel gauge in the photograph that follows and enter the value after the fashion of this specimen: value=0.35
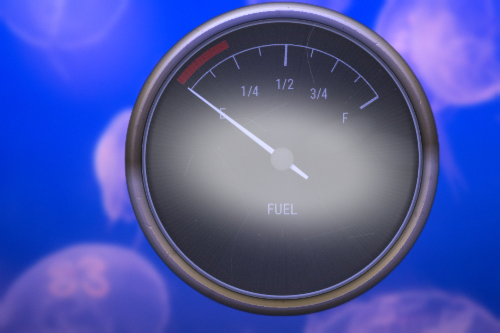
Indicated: value=0
